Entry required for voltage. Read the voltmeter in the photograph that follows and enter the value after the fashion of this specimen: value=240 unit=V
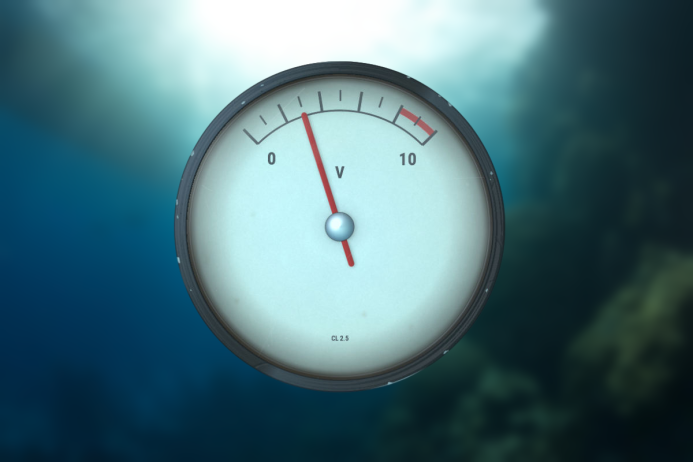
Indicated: value=3 unit=V
